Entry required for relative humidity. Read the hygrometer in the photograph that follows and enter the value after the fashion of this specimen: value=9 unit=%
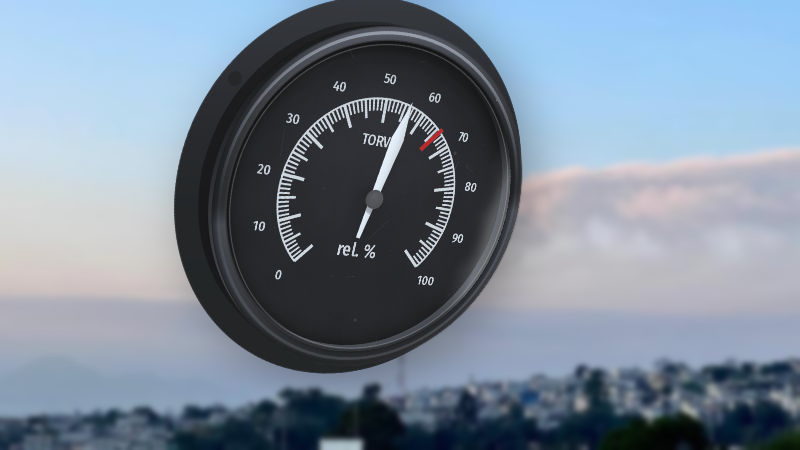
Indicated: value=55 unit=%
